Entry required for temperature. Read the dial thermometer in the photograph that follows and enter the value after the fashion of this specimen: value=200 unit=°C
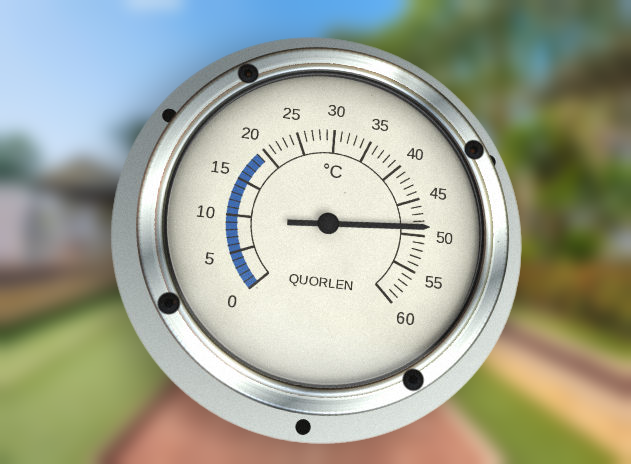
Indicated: value=49 unit=°C
